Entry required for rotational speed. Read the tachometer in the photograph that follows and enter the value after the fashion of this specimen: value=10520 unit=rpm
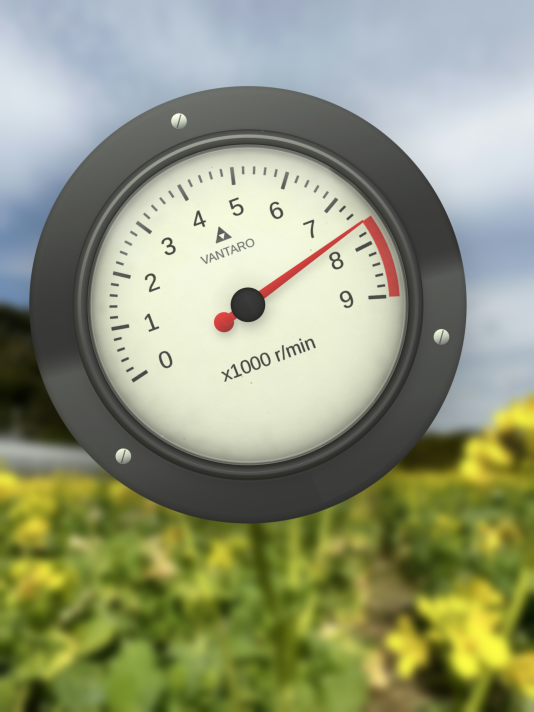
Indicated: value=7600 unit=rpm
